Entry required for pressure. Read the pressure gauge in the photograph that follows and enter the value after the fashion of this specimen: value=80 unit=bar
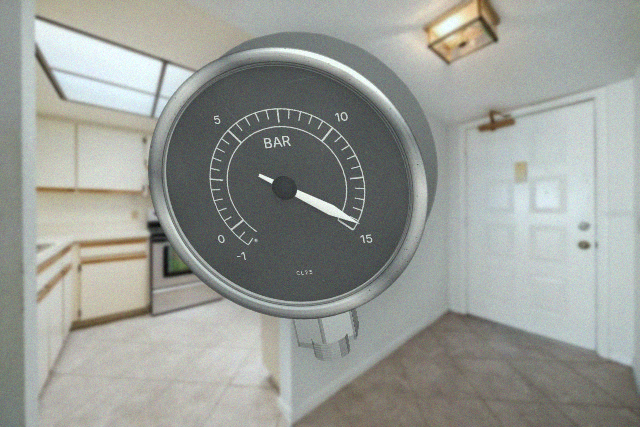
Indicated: value=14.5 unit=bar
